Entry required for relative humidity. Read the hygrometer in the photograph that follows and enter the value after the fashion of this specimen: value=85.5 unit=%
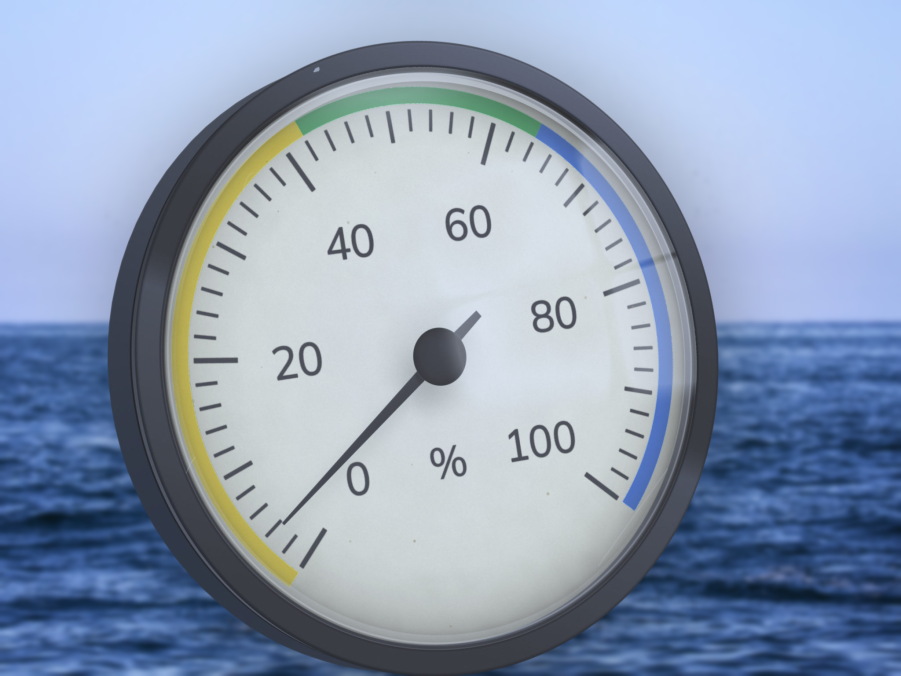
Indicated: value=4 unit=%
